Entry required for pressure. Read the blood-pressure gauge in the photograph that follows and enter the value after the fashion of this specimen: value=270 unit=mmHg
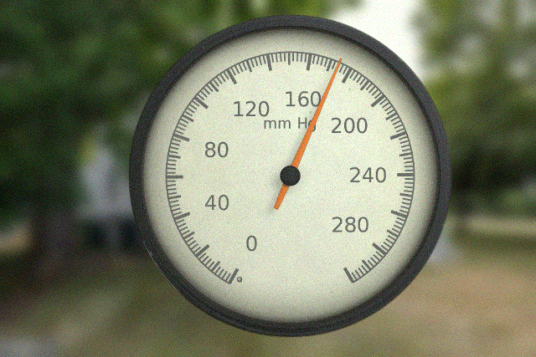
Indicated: value=174 unit=mmHg
